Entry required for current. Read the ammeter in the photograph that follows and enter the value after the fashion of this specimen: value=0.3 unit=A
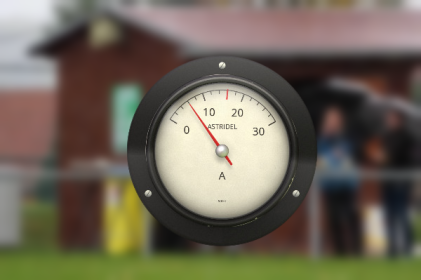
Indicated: value=6 unit=A
